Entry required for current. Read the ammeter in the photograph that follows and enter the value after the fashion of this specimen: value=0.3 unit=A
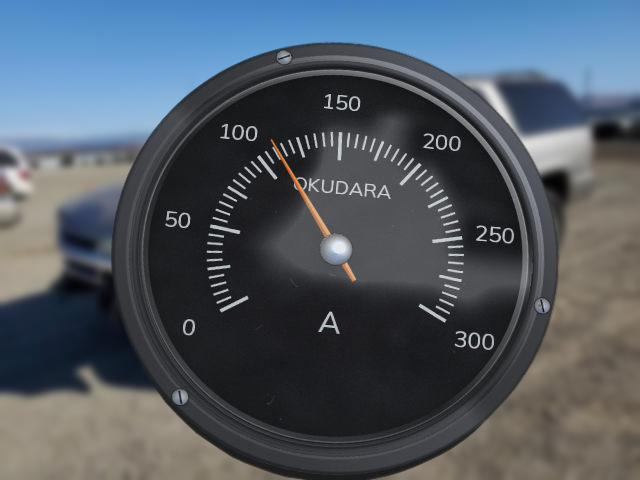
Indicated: value=110 unit=A
